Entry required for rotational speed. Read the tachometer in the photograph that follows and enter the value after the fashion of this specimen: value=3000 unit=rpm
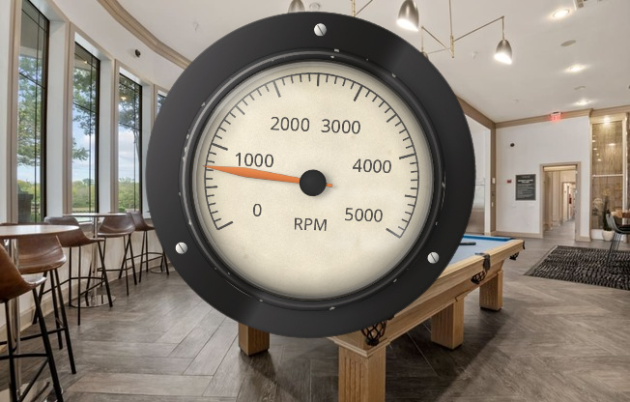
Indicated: value=750 unit=rpm
